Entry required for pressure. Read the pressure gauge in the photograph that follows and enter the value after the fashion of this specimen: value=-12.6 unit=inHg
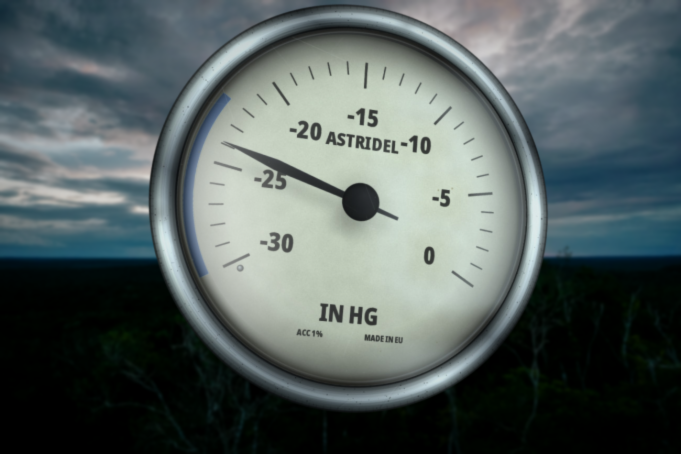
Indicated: value=-24 unit=inHg
